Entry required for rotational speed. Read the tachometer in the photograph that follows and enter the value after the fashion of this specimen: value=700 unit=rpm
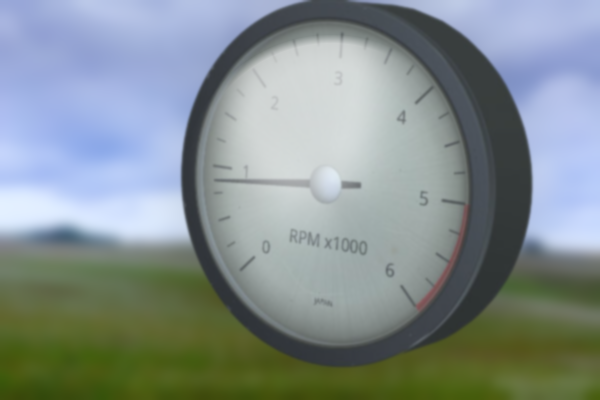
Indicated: value=875 unit=rpm
